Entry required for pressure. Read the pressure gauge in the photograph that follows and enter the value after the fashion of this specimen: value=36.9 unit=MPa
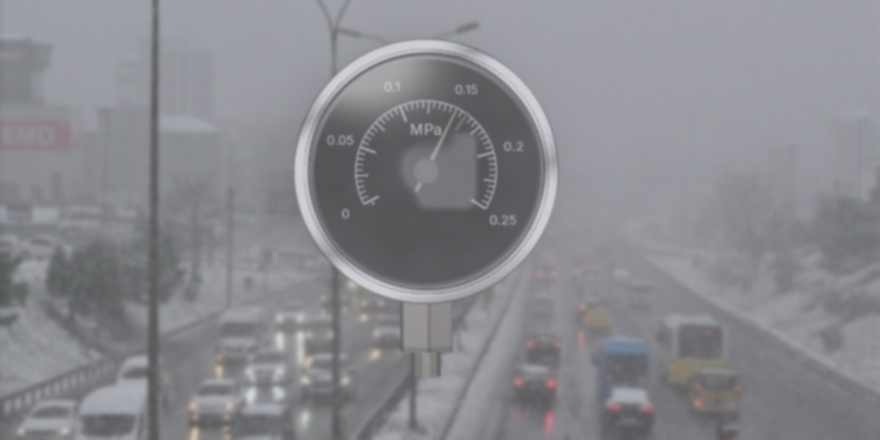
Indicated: value=0.15 unit=MPa
